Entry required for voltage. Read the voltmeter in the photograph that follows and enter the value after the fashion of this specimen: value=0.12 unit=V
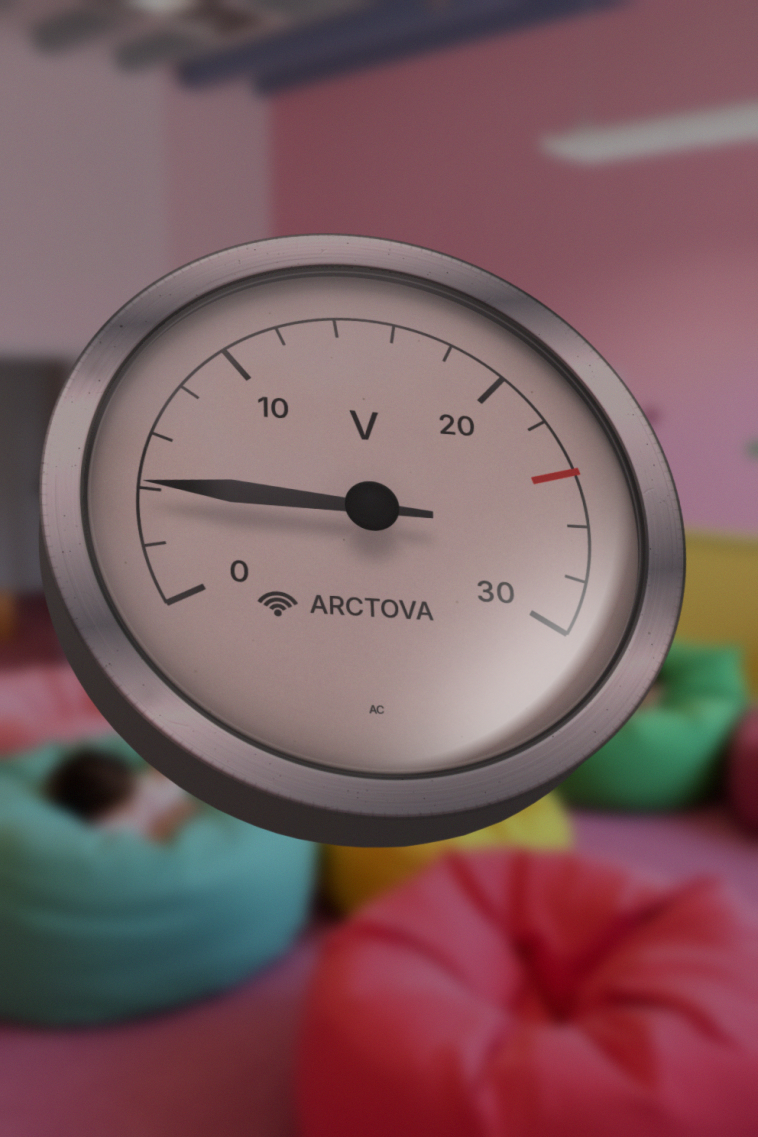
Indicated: value=4 unit=V
